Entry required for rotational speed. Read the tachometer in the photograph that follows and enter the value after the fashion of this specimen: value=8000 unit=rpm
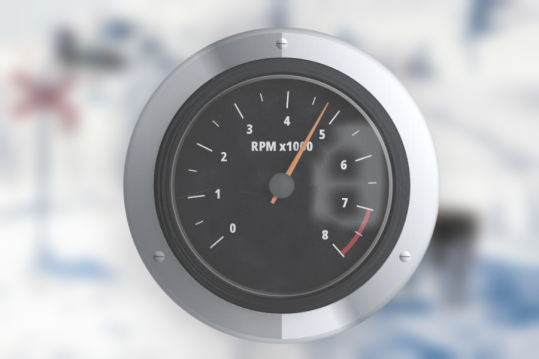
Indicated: value=4750 unit=rpm
